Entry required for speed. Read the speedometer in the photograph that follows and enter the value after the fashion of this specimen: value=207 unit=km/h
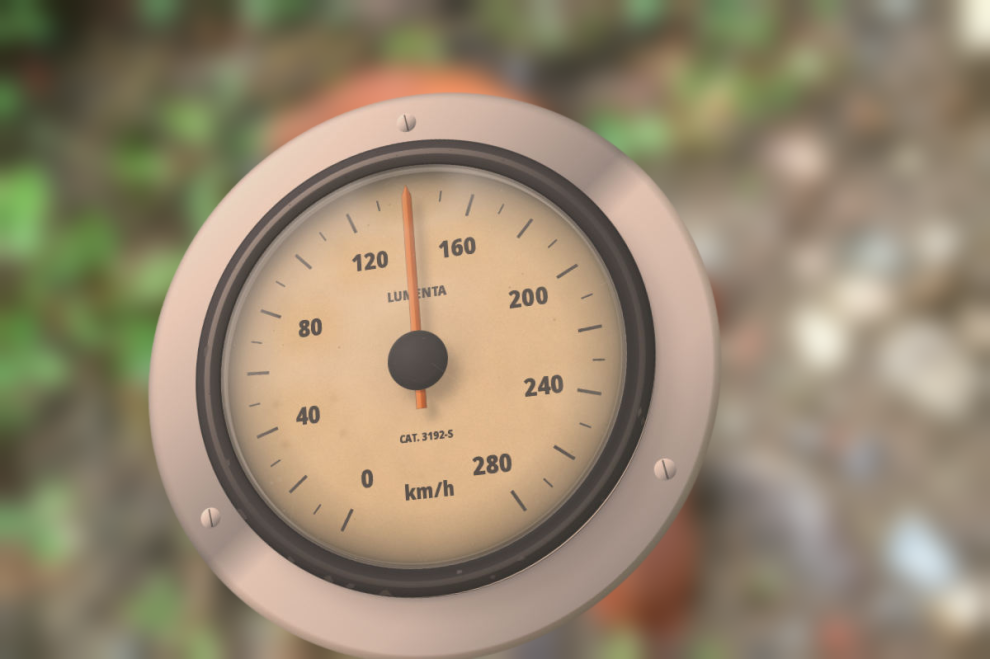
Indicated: value=140 unit=km/h
